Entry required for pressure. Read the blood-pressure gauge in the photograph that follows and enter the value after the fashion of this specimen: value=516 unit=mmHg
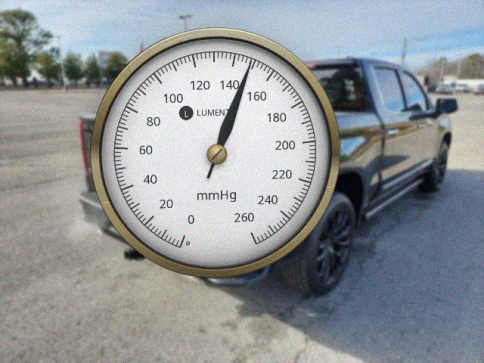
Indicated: value=148 unit=mmHg
